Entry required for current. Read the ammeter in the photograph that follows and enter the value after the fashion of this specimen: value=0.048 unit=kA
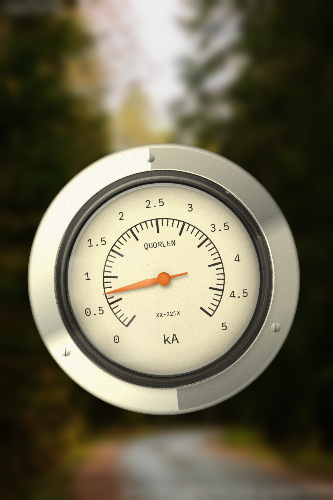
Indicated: value=0.7 unit=kA
